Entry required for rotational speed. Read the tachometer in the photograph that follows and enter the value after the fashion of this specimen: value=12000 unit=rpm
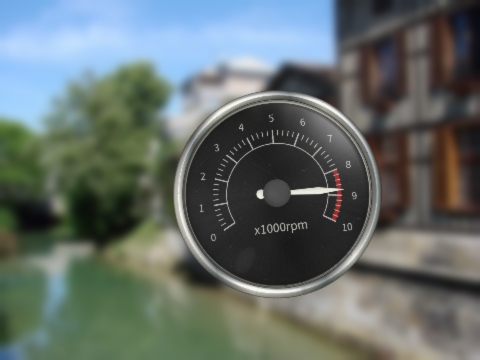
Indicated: value=8800 unit=rpm
